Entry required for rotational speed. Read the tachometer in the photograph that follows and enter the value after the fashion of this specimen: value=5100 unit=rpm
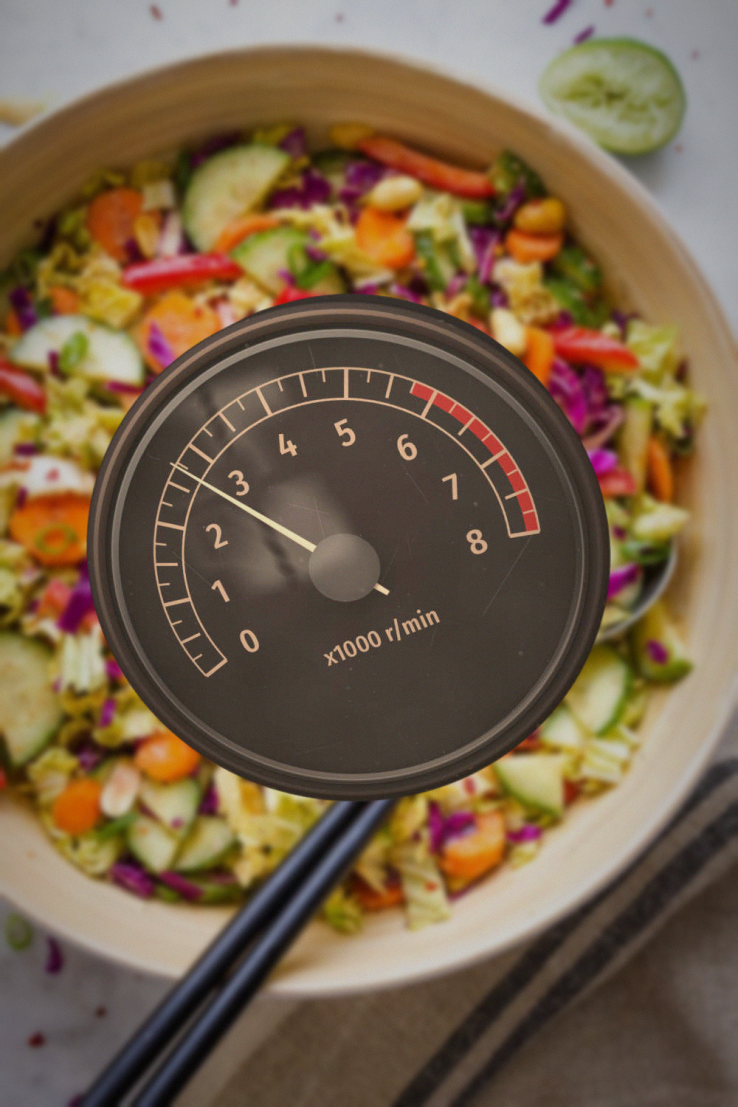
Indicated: value=2750 unit=rpm
